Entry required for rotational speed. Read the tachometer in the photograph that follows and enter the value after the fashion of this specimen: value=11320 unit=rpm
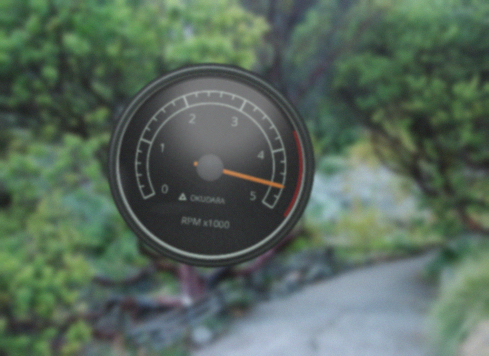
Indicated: value=4600 unit=rpm
